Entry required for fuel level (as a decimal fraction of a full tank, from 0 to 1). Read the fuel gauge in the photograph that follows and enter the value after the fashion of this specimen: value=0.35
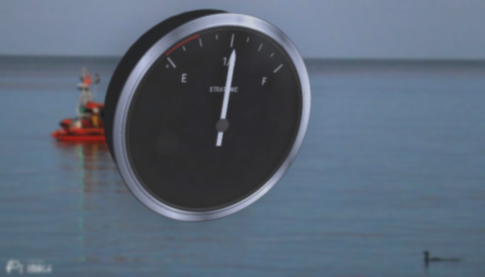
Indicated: value=0.5
